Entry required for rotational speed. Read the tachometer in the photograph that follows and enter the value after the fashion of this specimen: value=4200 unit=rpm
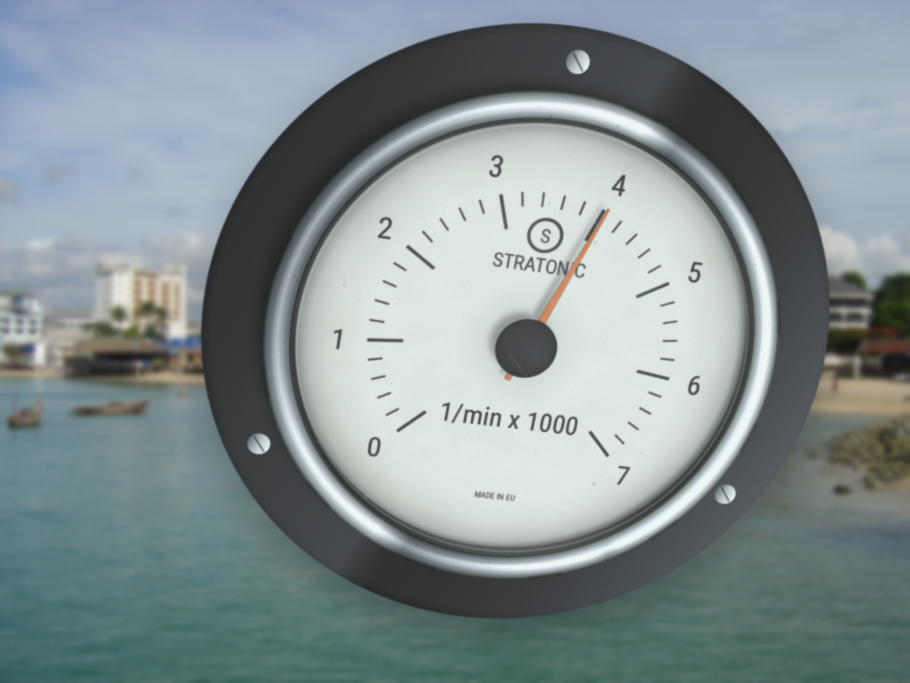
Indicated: value=4000 unit=rpm
